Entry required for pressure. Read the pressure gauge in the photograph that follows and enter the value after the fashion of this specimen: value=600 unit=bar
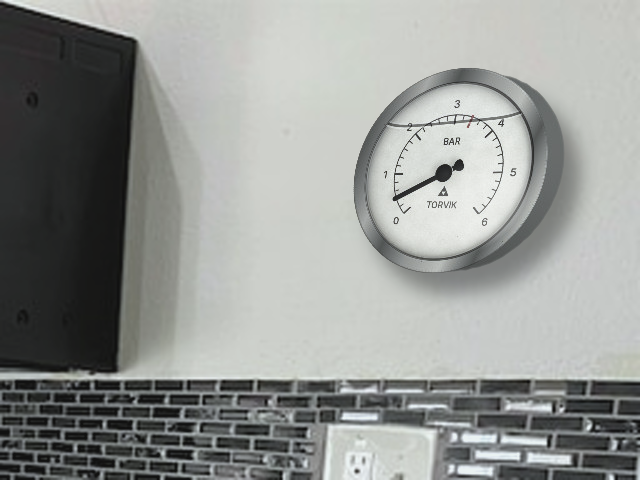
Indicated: value=0.4 unit=bar
